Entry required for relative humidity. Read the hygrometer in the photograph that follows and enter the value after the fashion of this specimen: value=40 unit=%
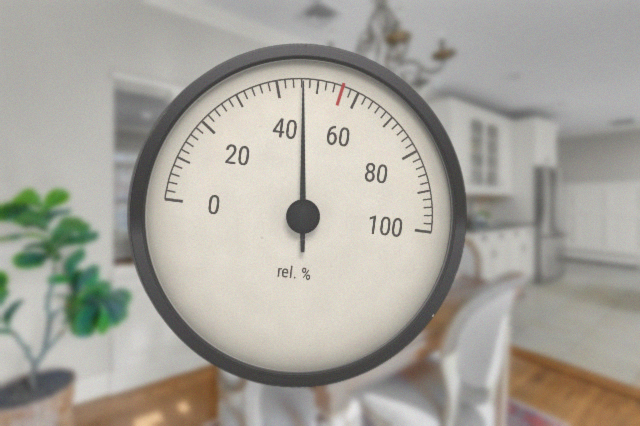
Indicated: value=46 unit=%
